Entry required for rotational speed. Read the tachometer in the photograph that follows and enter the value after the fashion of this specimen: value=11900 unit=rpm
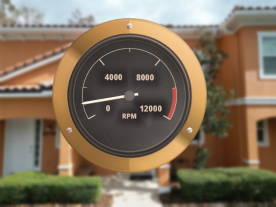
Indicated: value=1000 unit=rpm
